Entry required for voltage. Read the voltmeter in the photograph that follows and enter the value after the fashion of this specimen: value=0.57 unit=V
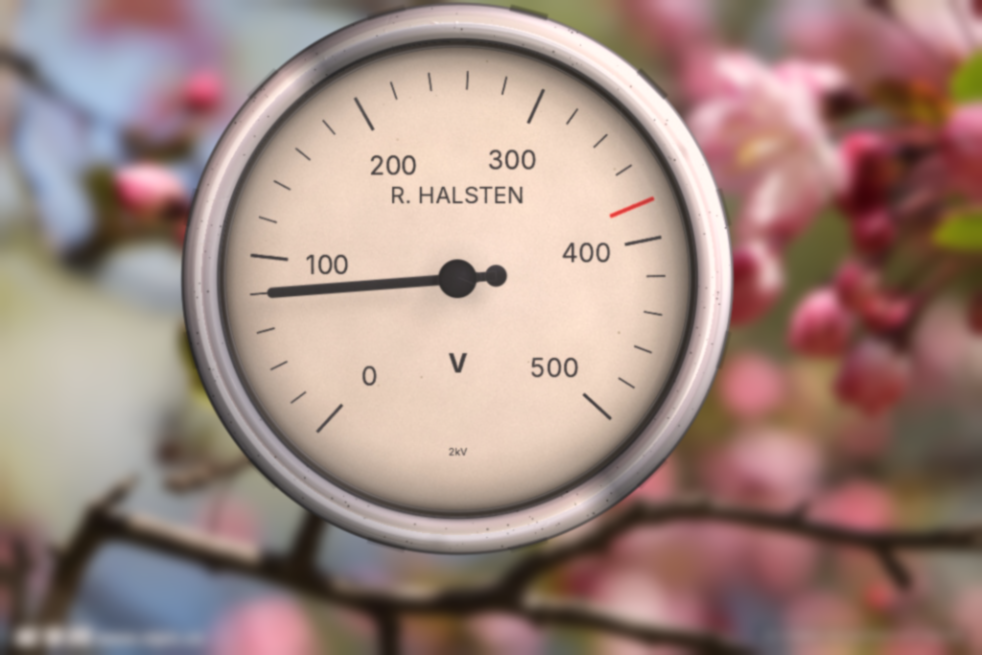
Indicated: value=80 unit=V
